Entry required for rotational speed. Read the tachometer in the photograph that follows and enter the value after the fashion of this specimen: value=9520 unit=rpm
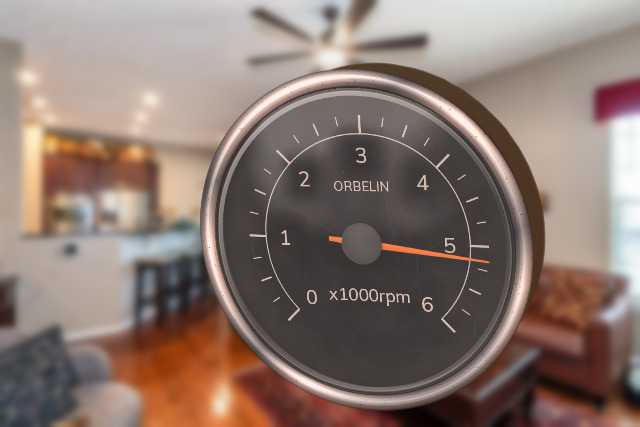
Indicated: value=5125 unit=rpm
